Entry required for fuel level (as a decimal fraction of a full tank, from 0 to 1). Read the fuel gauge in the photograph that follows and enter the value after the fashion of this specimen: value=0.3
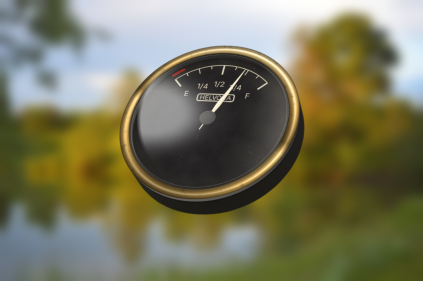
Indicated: value=0.75
